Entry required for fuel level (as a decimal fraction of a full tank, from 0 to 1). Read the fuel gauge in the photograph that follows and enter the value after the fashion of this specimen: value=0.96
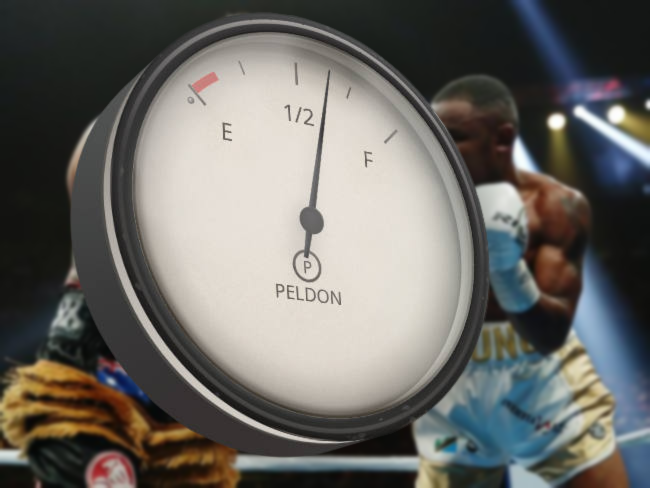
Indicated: value=0.625
